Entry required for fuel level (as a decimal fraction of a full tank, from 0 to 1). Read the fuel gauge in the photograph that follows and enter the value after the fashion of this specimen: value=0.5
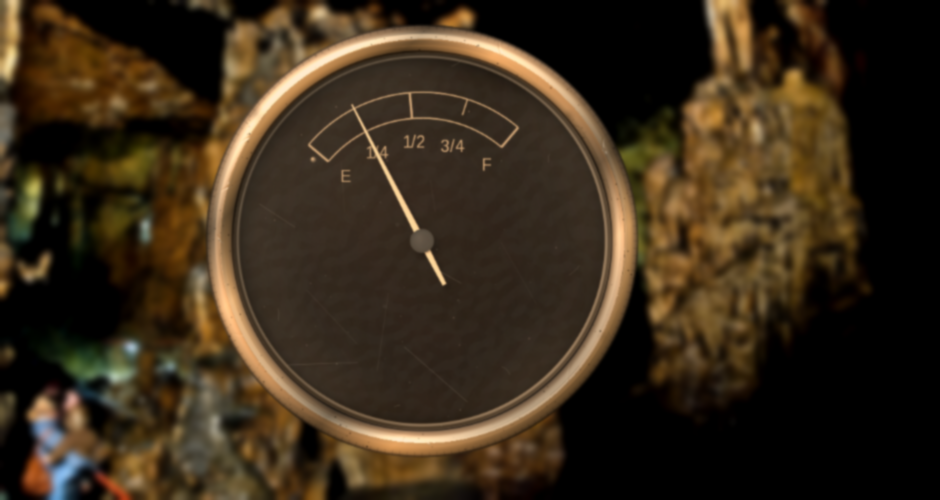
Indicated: value=0.25
